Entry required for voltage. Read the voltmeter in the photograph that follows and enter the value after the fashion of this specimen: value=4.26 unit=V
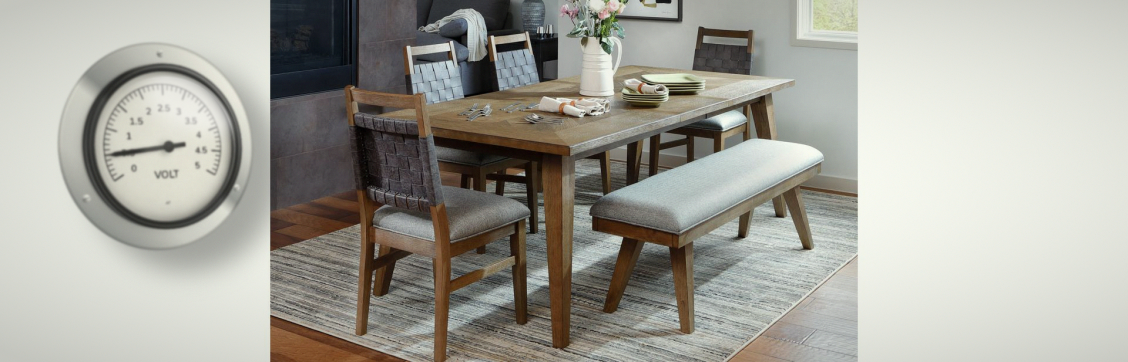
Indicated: value=0.5 unit=V
